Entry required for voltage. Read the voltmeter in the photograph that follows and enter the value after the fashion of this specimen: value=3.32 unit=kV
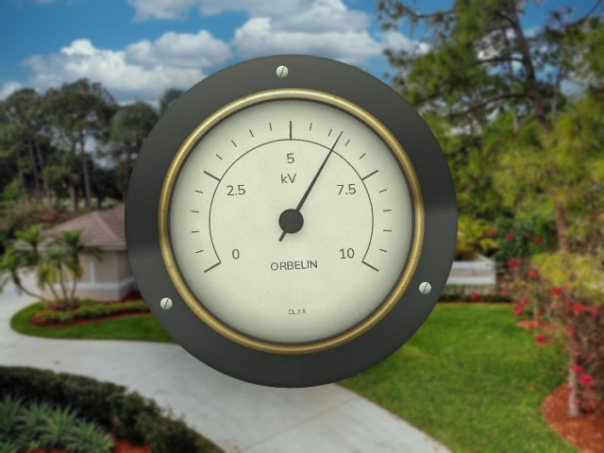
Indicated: value=6.25 unit=kV
